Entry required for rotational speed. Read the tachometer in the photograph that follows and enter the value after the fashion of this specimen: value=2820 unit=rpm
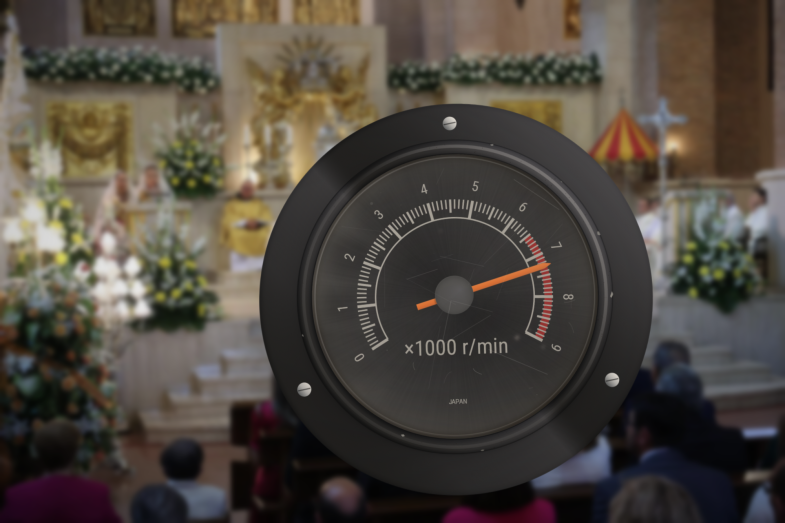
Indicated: value=7300 unit=rpm
